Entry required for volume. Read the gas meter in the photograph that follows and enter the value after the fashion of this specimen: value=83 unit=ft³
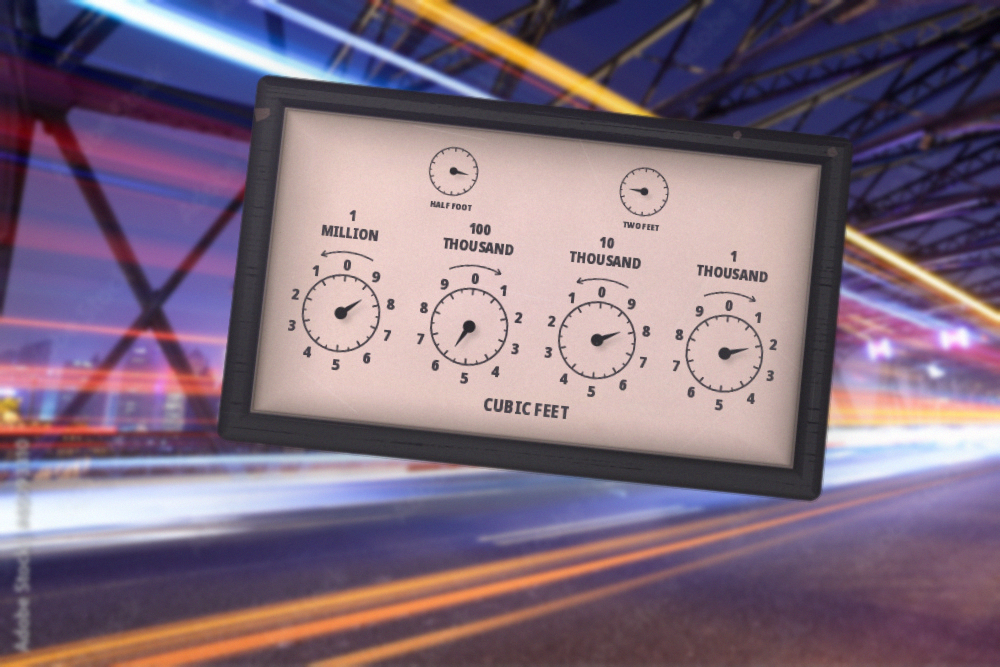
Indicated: value=858200 unit=ft³
